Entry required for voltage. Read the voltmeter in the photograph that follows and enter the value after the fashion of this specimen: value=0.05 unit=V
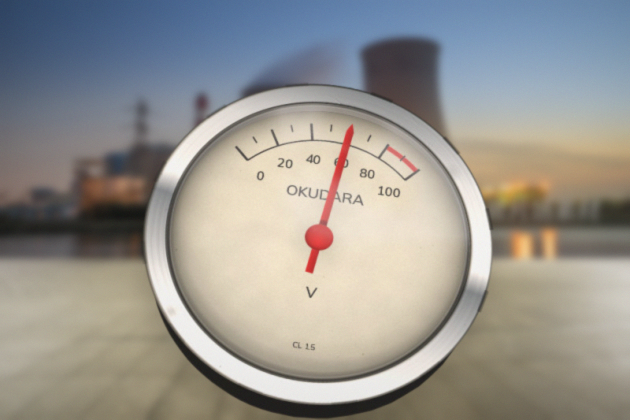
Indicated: value=60 unit=V
